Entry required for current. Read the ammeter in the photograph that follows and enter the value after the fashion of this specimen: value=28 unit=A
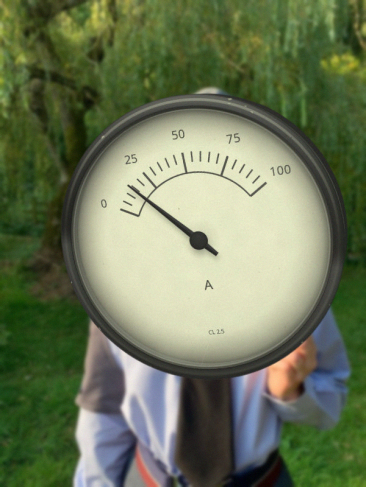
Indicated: value=15 unit=A
